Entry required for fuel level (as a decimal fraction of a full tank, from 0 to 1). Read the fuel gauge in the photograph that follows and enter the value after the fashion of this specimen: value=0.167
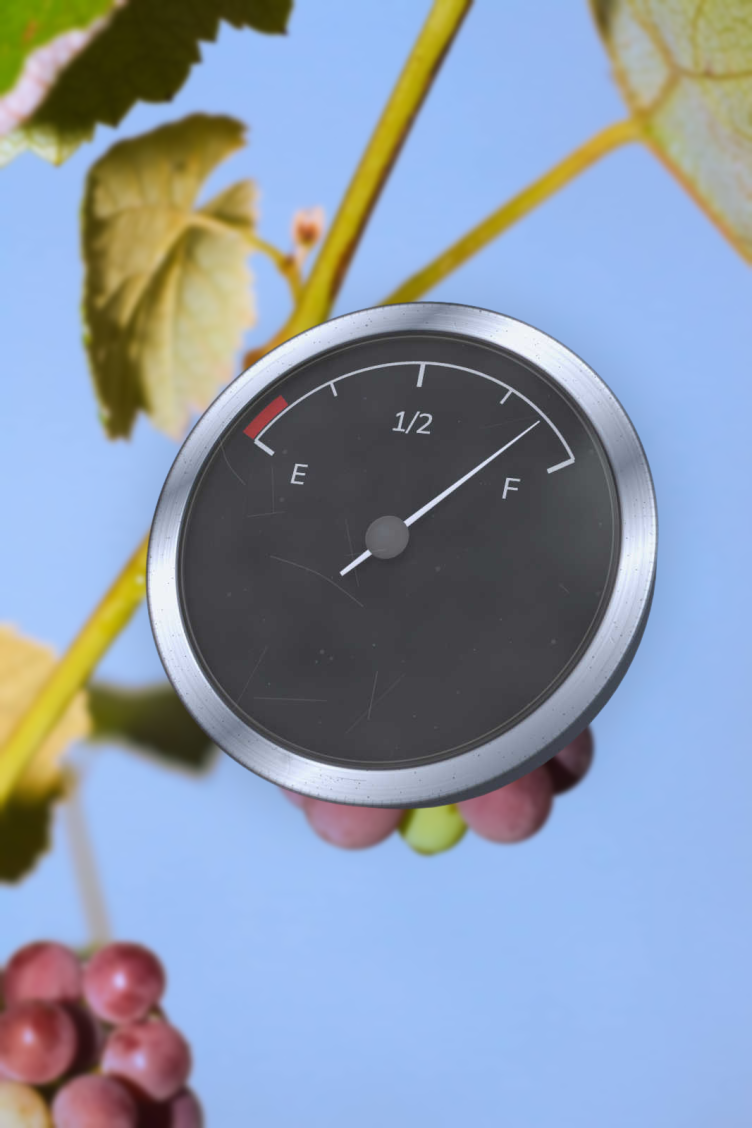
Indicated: value=0.875
